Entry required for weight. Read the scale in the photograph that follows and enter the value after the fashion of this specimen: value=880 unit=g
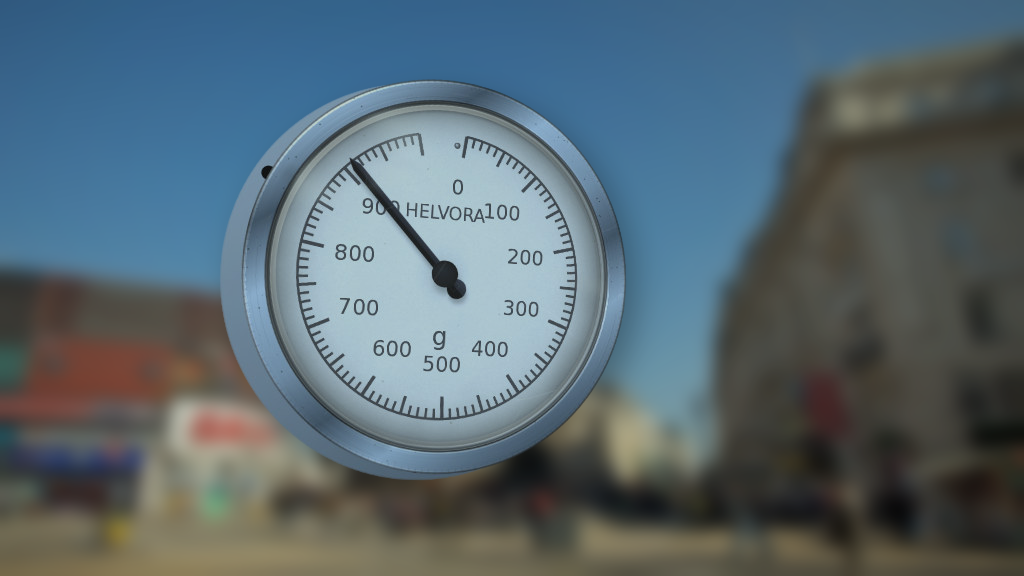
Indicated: value=910 unit=g
